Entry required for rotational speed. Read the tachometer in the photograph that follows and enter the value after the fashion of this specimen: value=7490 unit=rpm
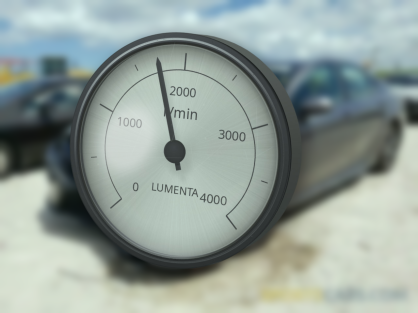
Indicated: value=1750 unit=rpm
